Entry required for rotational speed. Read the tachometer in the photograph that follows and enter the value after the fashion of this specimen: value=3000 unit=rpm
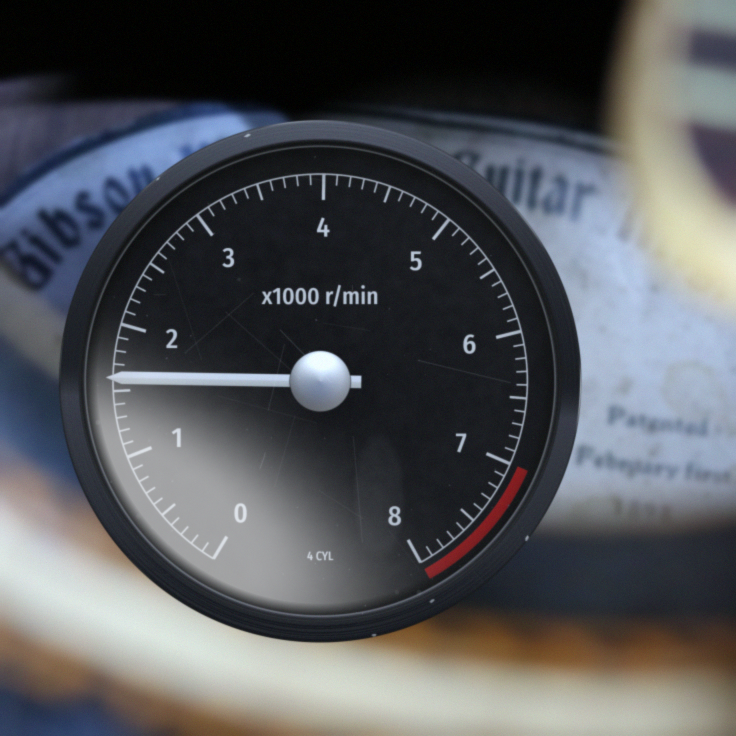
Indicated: value=1600 unit=rpm
